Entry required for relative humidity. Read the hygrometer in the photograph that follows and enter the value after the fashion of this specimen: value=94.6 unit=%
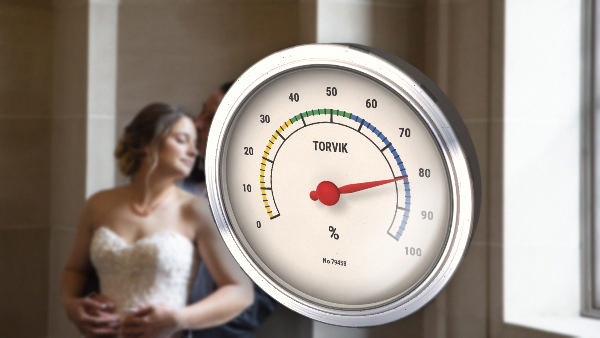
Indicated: value=80 unit=%
